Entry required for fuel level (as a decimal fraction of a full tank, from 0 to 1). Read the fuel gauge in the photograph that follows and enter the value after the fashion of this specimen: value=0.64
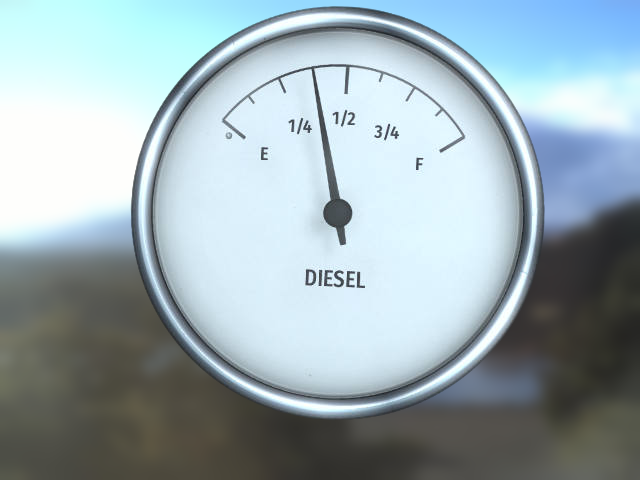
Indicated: value=0.375
